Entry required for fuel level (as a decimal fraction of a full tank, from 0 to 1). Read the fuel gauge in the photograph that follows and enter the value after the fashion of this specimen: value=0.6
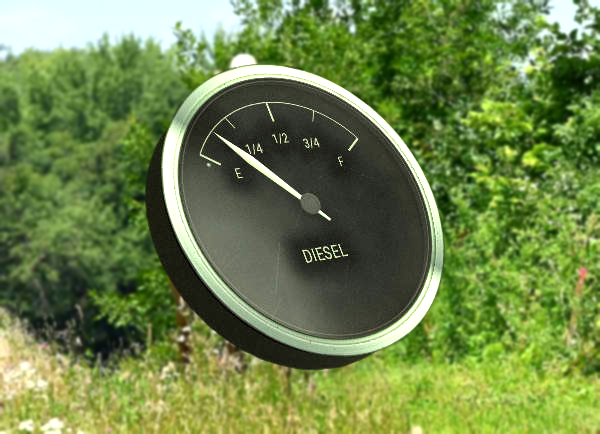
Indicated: value=0.125
